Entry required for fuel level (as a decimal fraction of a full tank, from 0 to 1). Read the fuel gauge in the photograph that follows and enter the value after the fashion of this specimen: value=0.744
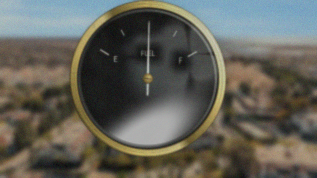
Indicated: value=0.5
